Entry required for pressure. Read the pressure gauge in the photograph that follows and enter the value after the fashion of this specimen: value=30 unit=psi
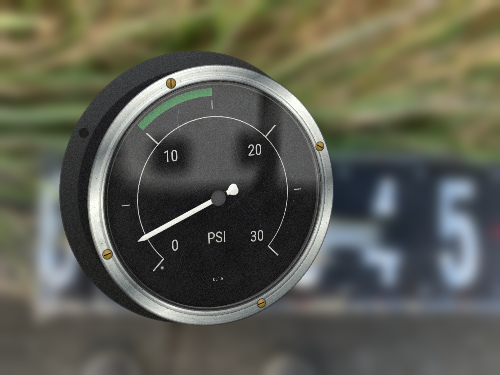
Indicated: value=2.5 unit=psi
